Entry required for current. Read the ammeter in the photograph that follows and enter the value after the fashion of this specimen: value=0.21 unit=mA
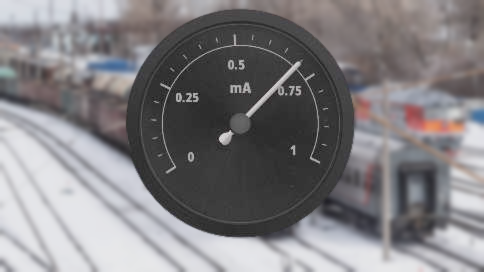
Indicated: value=0.7 unit=mA
